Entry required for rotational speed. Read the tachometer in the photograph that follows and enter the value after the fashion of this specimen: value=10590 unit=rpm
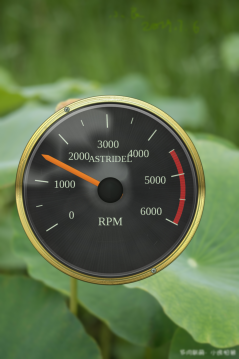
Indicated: value=1500 unit=rpm
